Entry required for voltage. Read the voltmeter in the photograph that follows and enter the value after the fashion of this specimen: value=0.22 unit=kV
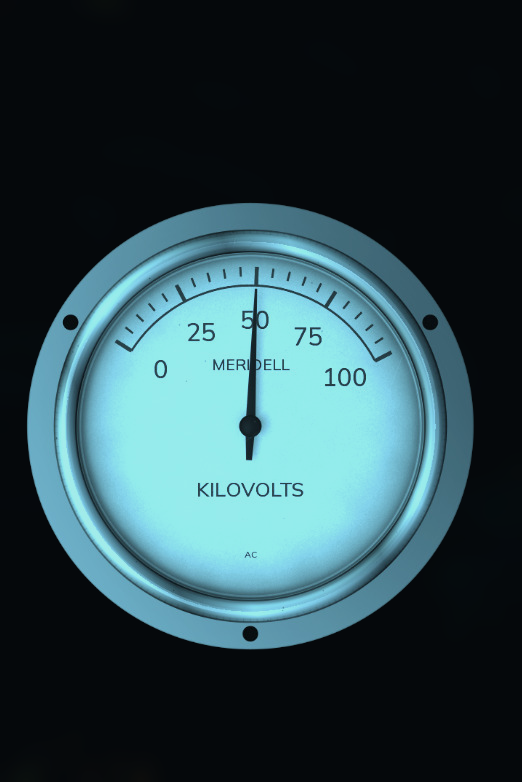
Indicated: value=50 unit=kV
